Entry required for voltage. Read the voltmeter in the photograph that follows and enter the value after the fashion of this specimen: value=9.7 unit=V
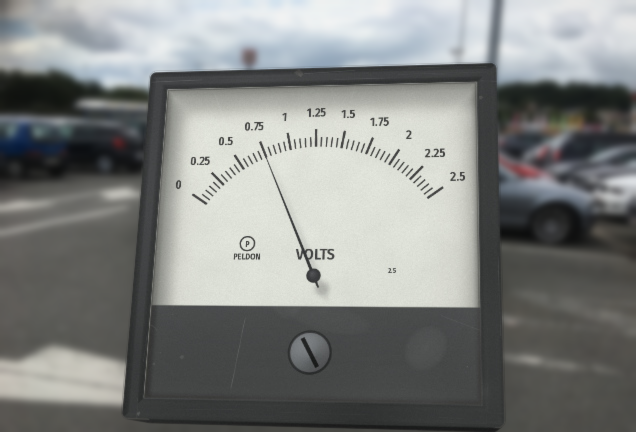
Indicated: value=0.75 unit=V
